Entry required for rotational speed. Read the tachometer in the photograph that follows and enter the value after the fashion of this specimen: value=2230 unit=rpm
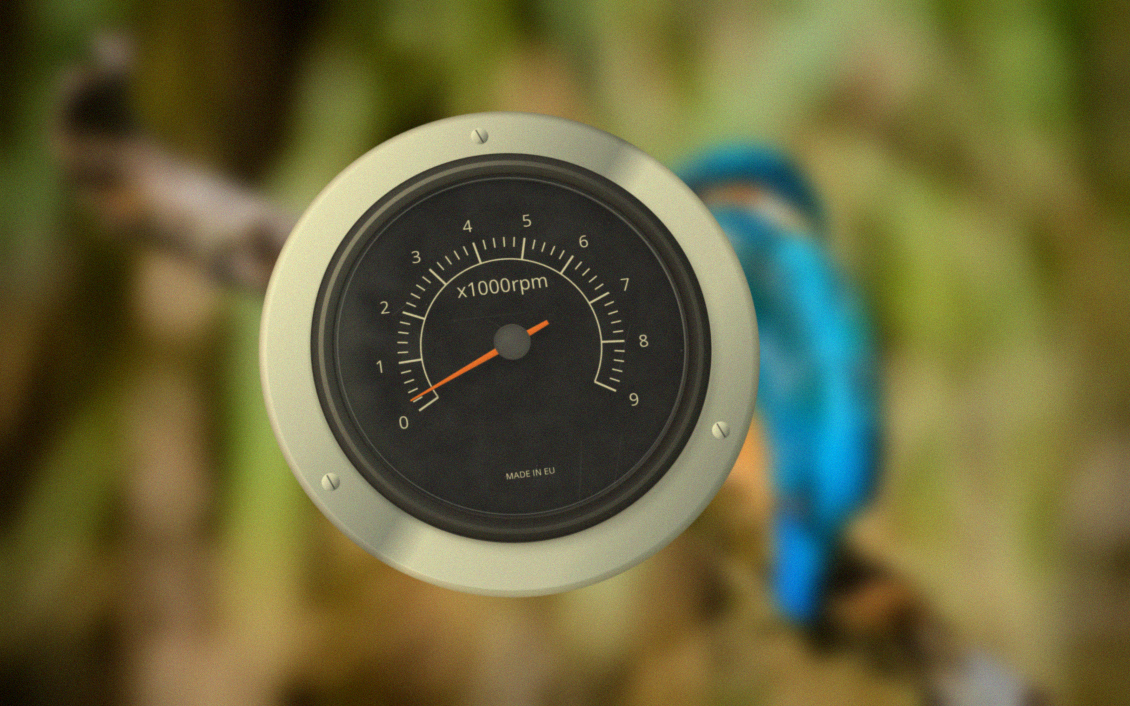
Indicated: value=200 unit=rpm
